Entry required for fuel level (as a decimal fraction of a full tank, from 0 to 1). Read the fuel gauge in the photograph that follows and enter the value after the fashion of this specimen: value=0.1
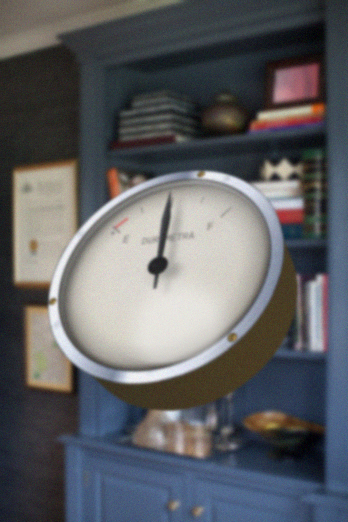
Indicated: value=0.5
